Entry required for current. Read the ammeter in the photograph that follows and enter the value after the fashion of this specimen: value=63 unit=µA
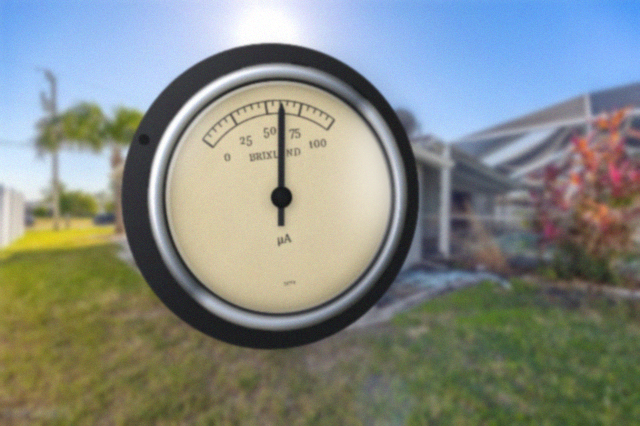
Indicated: value=60 unit=µA
